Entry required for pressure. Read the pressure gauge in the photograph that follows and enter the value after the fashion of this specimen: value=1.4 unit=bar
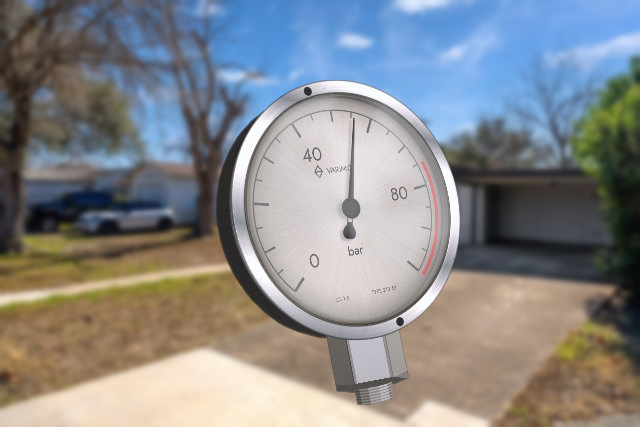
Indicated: value=55 unit=bar
